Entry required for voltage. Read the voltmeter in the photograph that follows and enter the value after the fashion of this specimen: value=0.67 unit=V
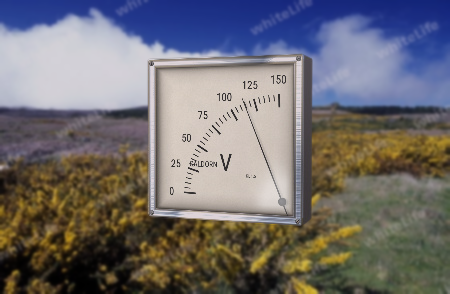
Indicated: value=115 unit=V
